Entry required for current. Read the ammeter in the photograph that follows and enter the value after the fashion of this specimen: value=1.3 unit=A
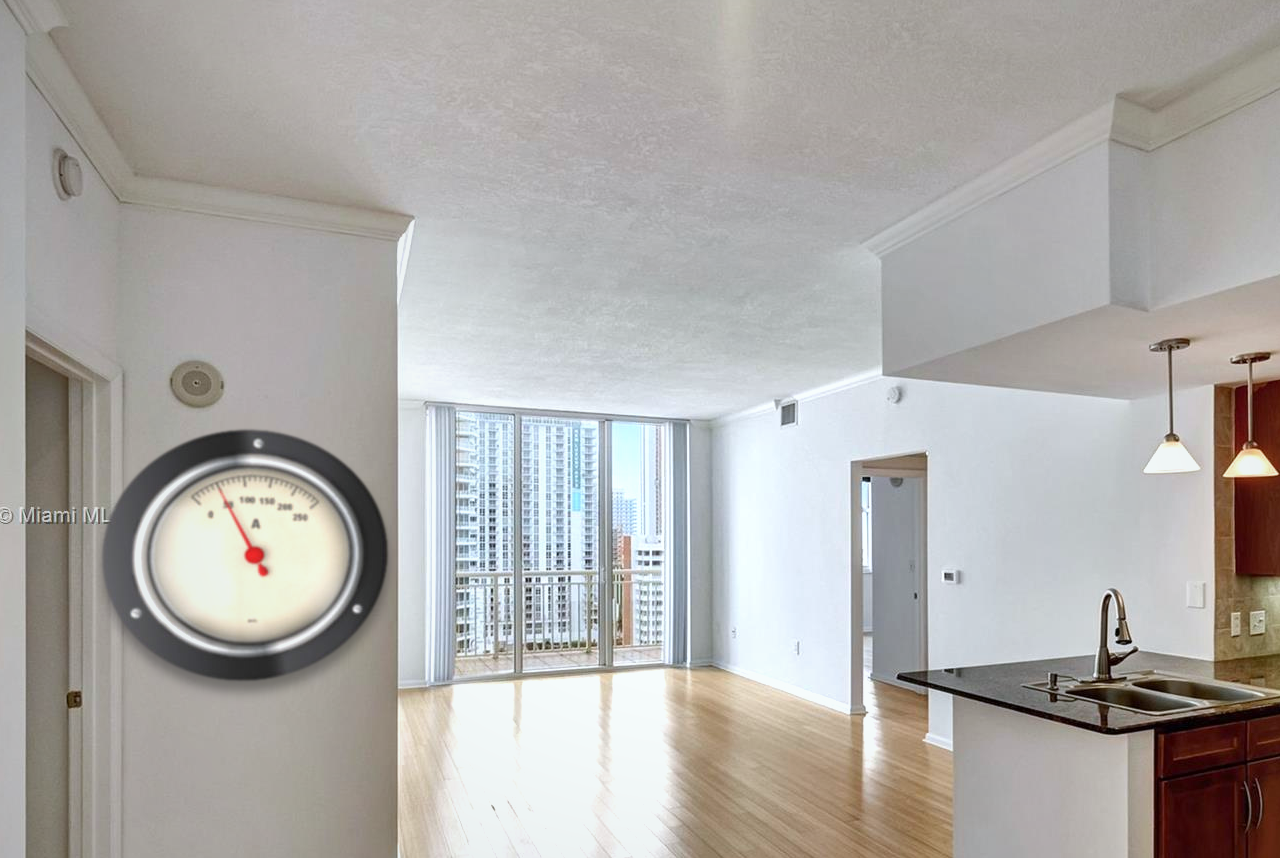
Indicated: value=50 unit=A
